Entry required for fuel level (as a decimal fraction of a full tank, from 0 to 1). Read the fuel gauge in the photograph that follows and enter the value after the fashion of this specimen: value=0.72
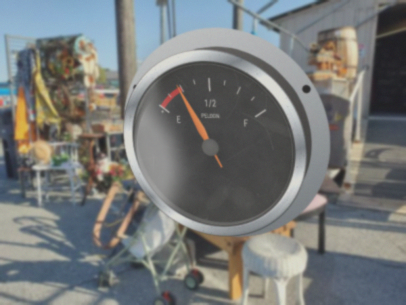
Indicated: value=0.25
